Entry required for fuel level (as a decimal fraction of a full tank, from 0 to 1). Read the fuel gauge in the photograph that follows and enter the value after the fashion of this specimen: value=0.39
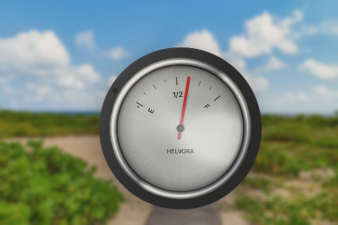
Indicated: value=0.625
